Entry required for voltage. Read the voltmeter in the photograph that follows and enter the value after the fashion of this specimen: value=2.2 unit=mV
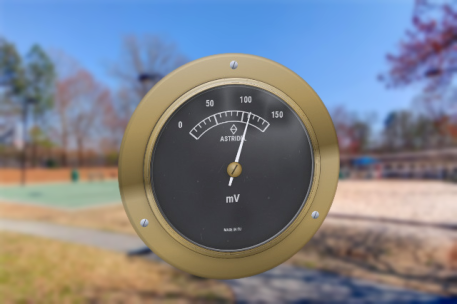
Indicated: value=110 unit=mV
